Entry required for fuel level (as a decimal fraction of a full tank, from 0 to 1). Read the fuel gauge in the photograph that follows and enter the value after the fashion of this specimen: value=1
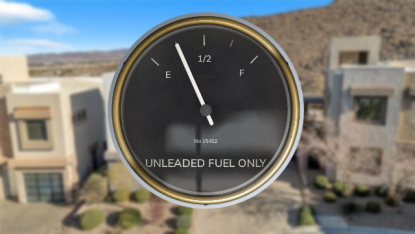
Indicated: value=0.25
